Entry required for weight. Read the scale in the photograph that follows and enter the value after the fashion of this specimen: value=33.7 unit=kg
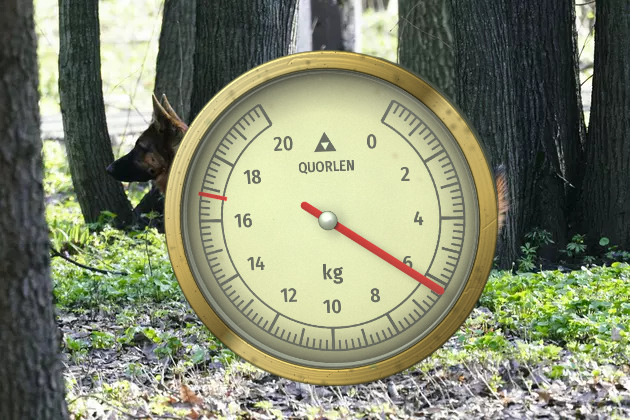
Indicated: value=6.2 unit=kg
